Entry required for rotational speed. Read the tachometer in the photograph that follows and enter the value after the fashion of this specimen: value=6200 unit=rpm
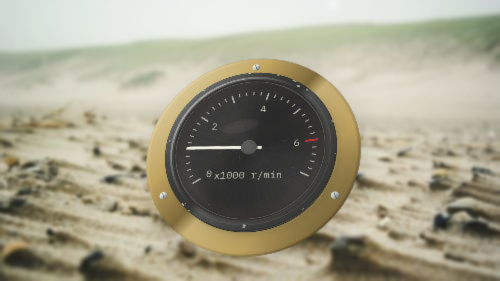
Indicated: value=1000 unit=rpm
